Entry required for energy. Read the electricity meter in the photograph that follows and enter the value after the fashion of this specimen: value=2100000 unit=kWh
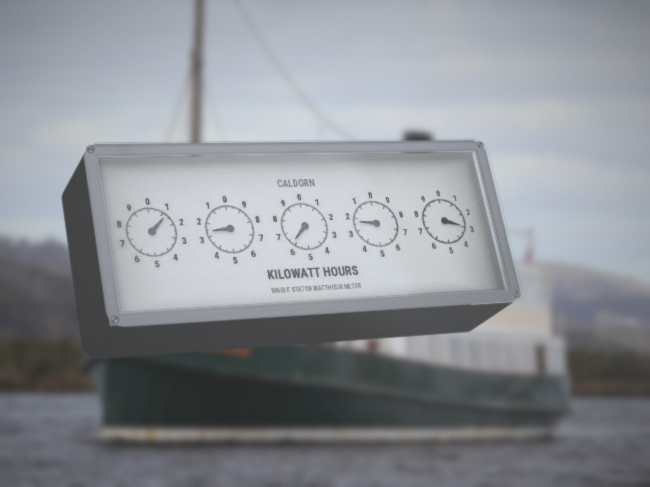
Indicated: value=12623 unit=kWh
